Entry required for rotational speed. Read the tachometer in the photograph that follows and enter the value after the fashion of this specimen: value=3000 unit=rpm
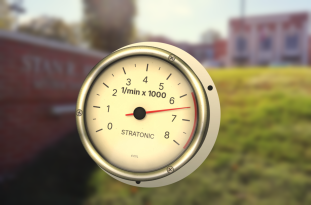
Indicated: value=6500 unit=rpm
